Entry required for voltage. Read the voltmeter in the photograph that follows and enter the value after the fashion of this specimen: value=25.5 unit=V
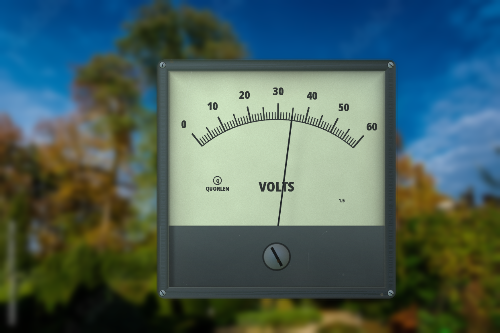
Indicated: value=35 unit=V
